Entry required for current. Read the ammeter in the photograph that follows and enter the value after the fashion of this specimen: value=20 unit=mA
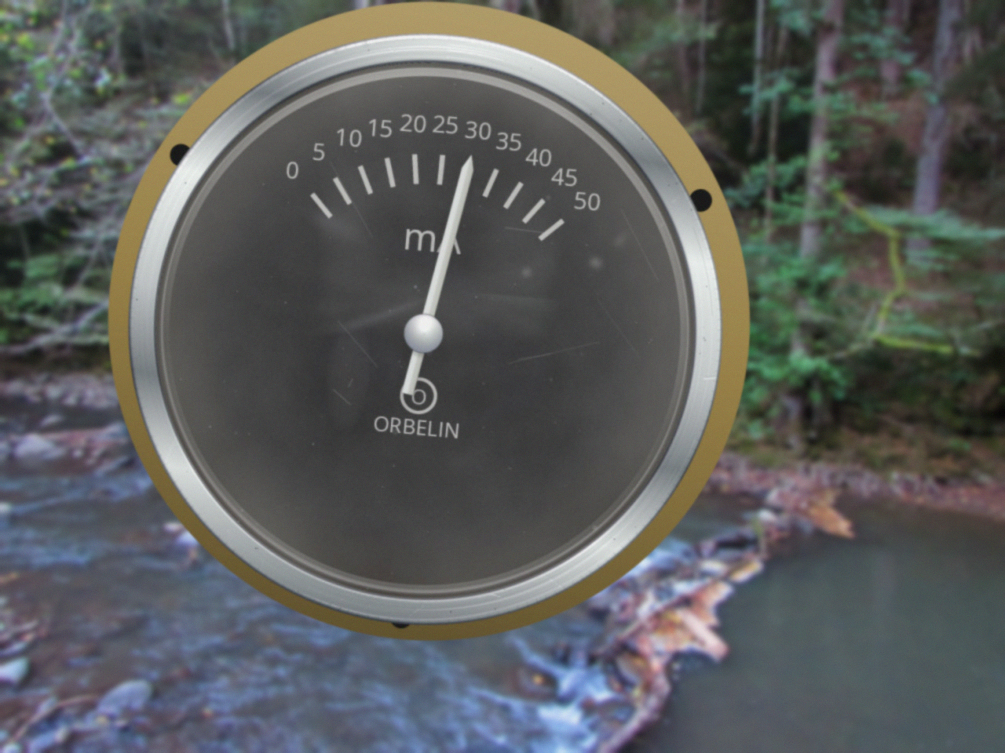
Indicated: value=30 unit=mA
